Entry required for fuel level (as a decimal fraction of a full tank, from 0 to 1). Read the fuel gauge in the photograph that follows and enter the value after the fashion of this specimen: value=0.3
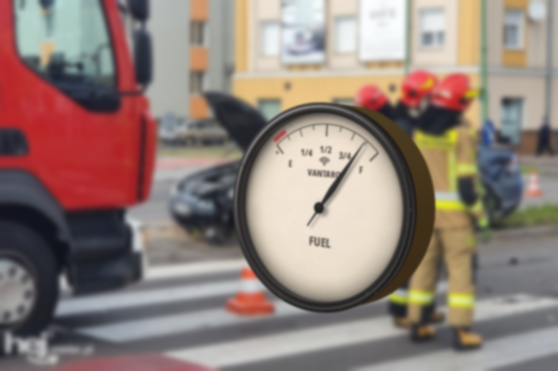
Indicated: value=0.875
